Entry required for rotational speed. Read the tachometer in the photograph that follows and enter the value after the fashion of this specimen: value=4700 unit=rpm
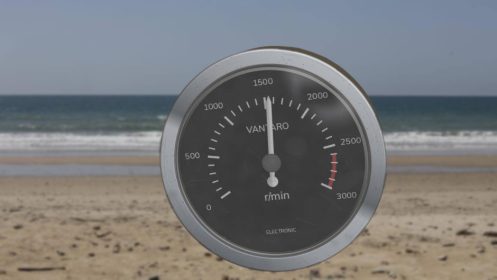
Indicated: value=1550 unit=rpm
